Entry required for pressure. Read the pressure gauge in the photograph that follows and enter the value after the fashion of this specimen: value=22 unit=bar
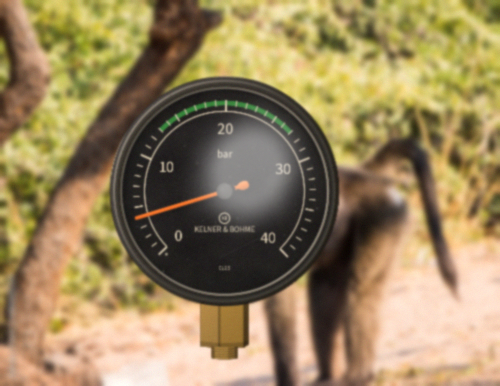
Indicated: value=4 unit=bar
